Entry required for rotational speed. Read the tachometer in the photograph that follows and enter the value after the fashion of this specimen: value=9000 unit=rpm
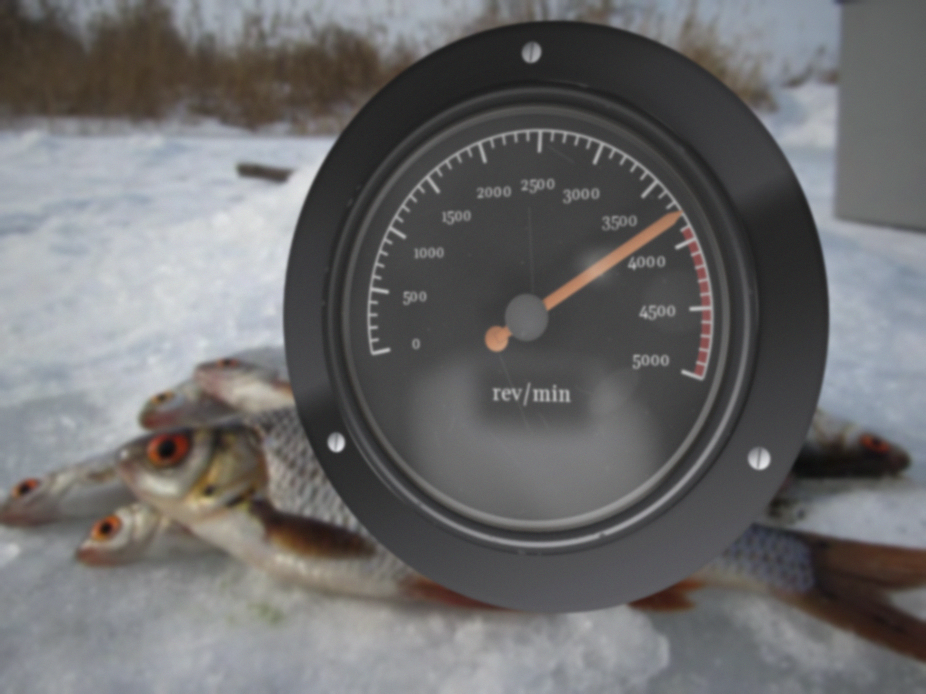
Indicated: value=3800 unit=rpm
